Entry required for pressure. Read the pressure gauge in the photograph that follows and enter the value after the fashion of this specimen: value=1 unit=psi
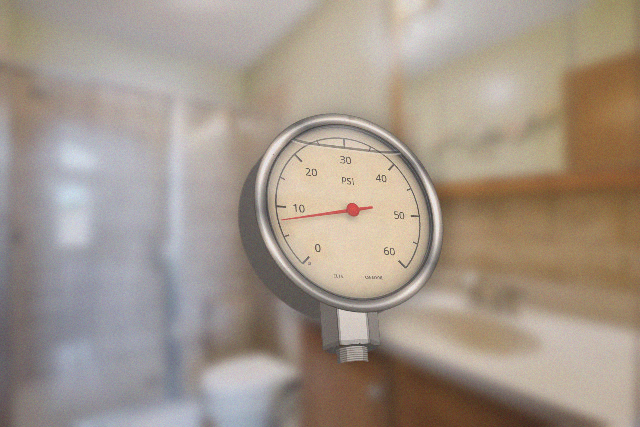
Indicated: value=7.5 unit=psi
